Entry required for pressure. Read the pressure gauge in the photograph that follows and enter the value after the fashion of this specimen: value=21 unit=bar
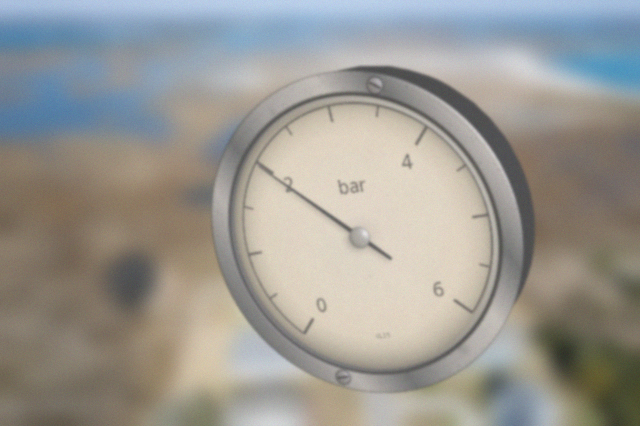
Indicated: value=2 unit=bar
